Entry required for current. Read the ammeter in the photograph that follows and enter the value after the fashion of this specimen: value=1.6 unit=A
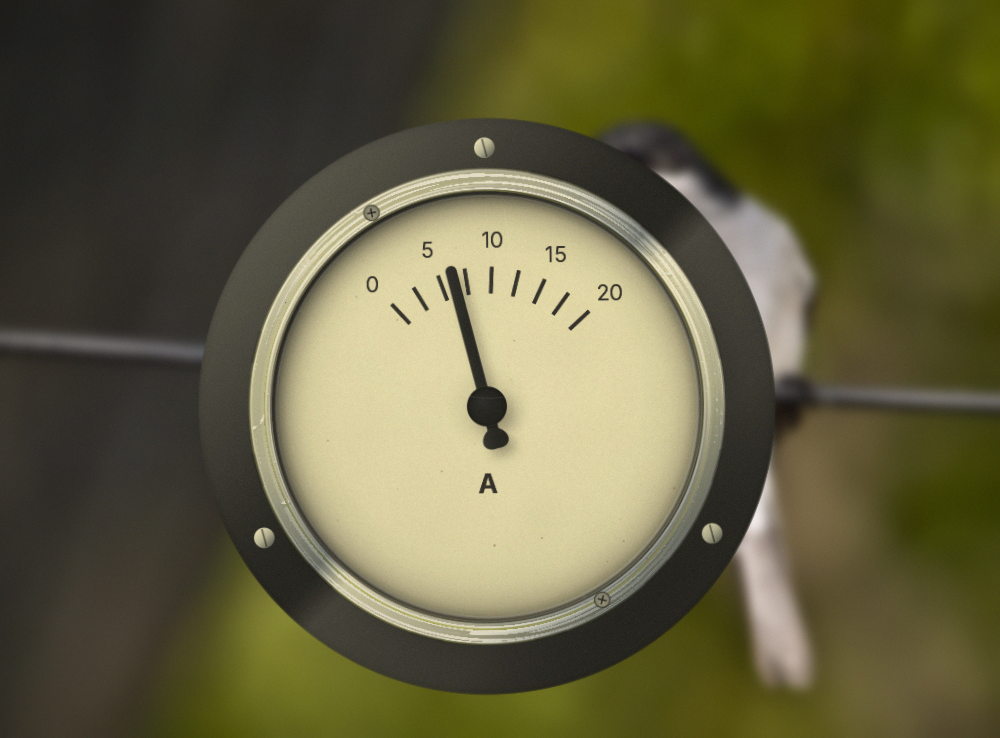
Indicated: value=6.25 unit=A
